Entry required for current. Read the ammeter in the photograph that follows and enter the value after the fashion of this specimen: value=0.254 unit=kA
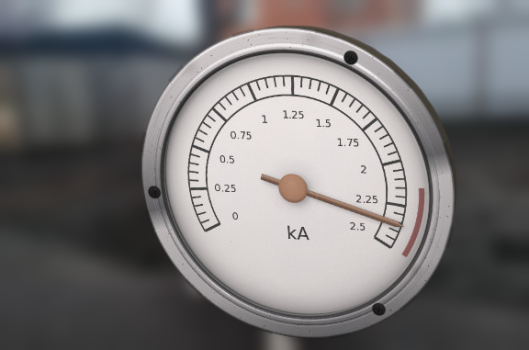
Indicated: value=2.35 unit=kA
